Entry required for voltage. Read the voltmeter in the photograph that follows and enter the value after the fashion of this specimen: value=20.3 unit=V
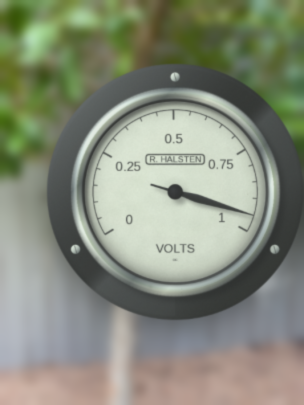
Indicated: value=0.95 unit=V
